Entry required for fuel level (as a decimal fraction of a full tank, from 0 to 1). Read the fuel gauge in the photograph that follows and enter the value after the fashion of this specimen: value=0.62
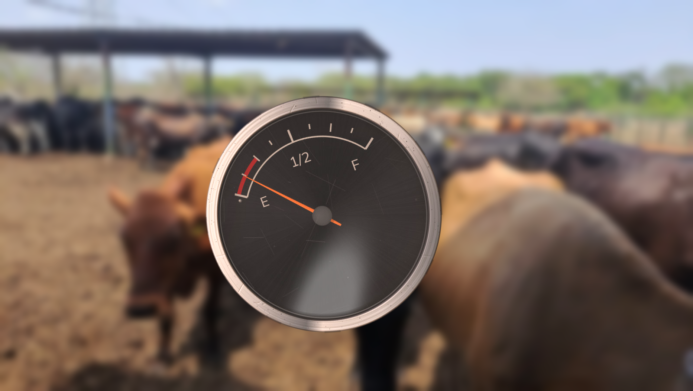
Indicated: value=0.125
